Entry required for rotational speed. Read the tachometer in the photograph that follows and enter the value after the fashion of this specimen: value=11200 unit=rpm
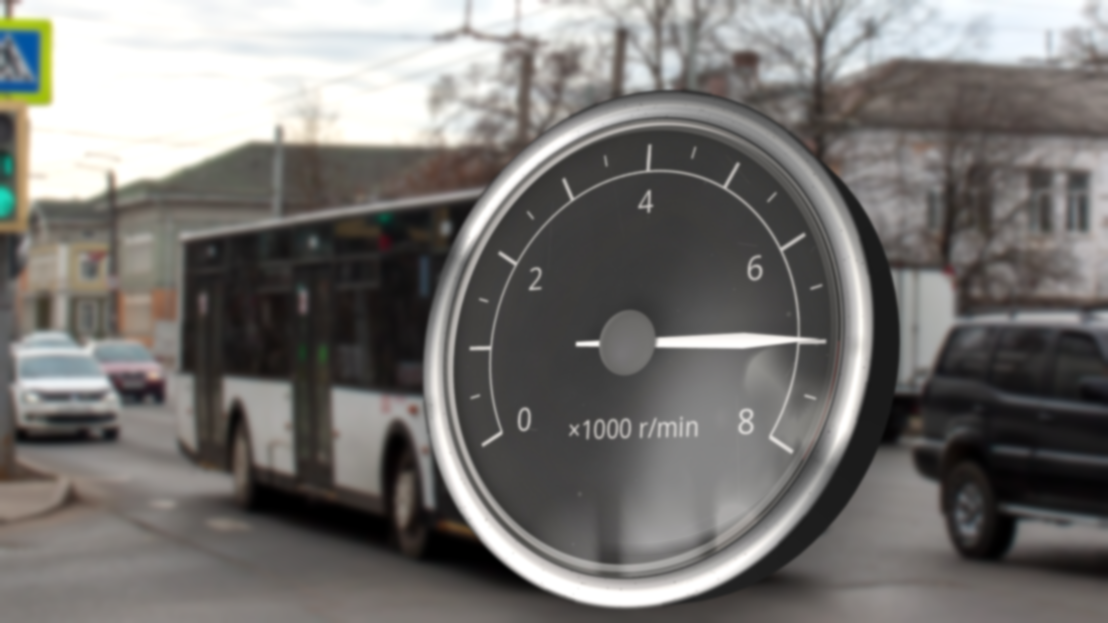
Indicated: value=7000 unit=rpm
